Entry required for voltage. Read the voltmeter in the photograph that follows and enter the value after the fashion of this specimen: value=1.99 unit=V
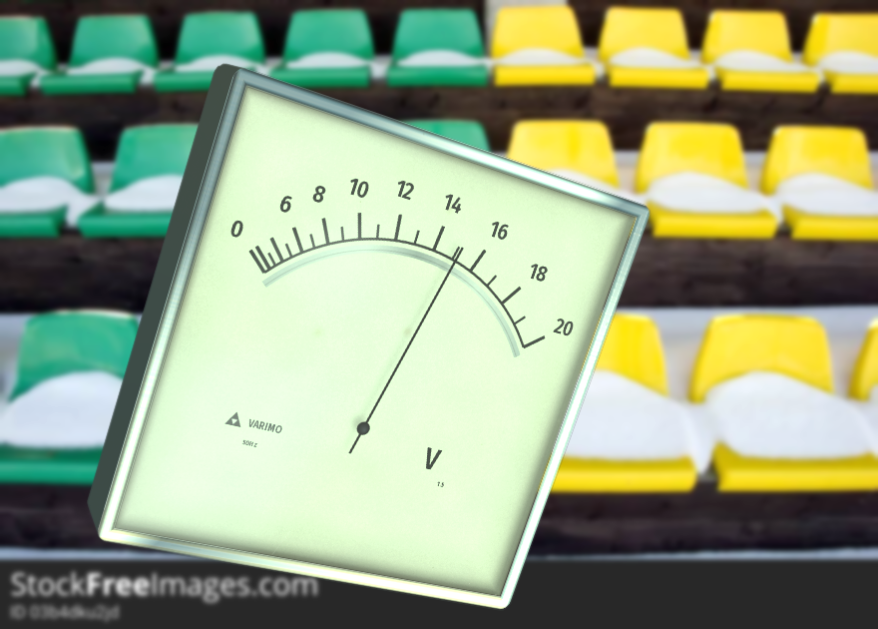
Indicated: value=15 unit=V
